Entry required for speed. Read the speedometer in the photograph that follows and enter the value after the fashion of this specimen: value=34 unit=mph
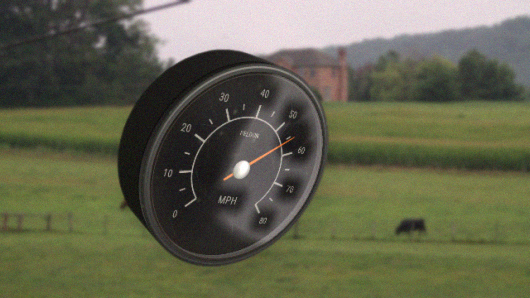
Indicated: value=55 unit=mph
